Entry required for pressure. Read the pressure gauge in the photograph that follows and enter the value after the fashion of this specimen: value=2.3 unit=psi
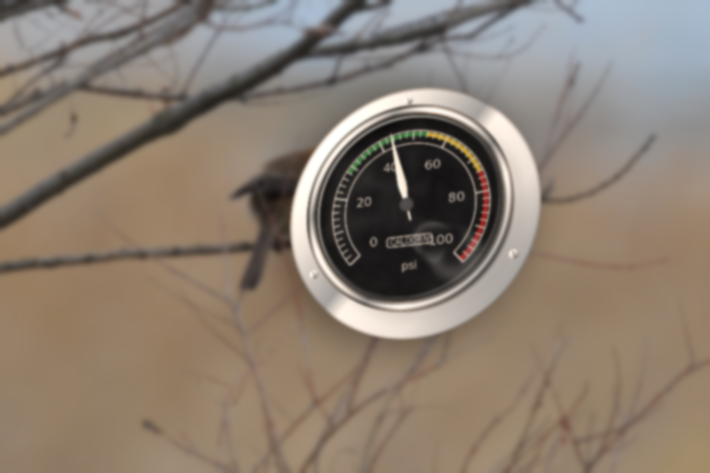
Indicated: value=44 unit=psi
